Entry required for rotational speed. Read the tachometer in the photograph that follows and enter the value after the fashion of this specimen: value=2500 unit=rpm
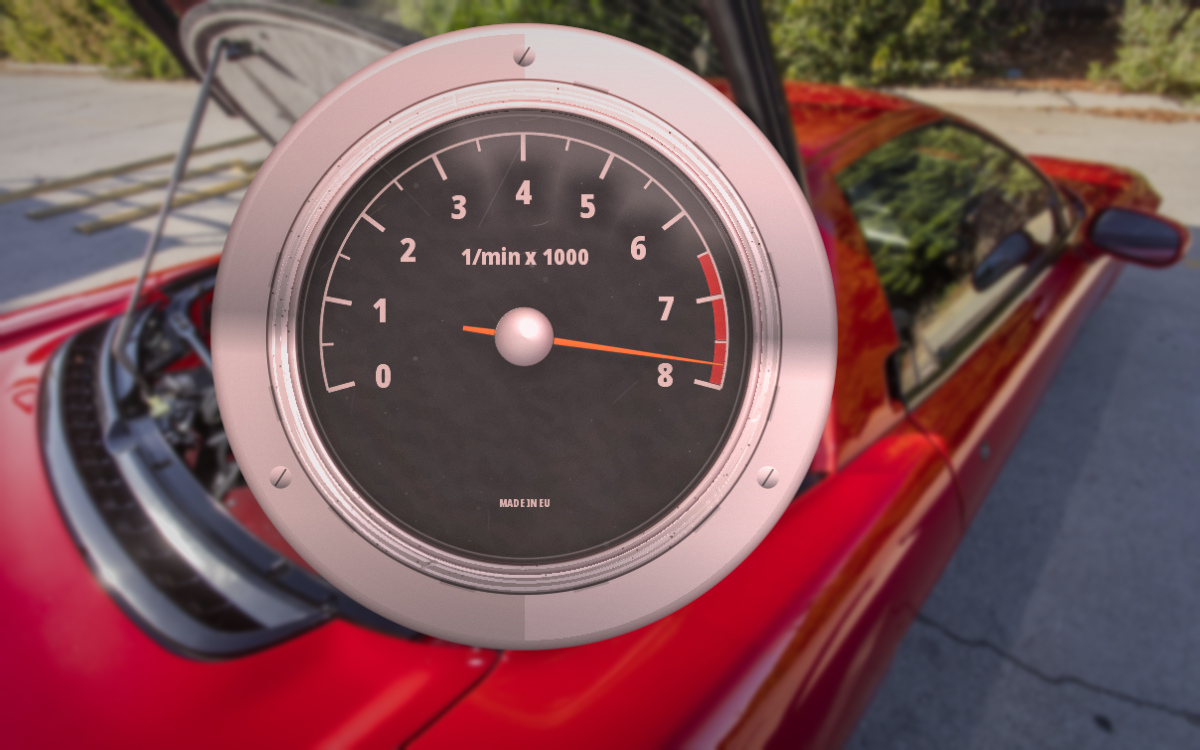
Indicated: value=7750 unit=rpm
